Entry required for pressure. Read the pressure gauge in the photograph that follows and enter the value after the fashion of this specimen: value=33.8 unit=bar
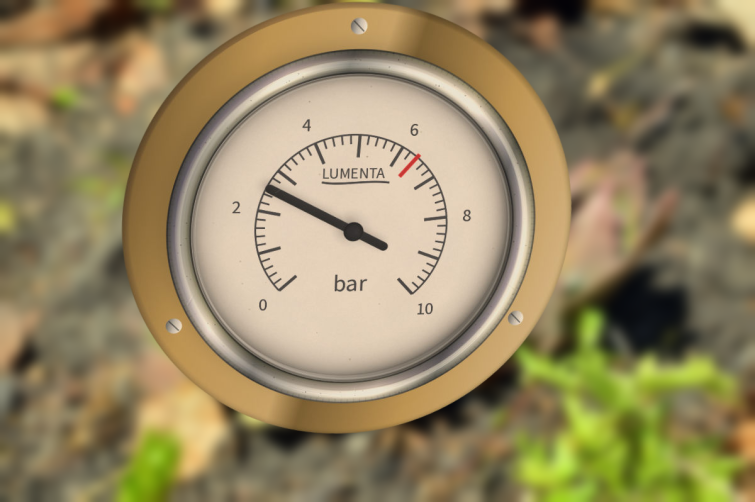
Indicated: value=2.6 unit=bar
